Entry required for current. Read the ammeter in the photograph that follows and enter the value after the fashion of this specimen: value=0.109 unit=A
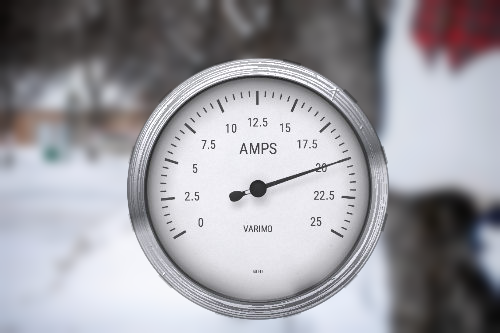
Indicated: value=20 unit=A
